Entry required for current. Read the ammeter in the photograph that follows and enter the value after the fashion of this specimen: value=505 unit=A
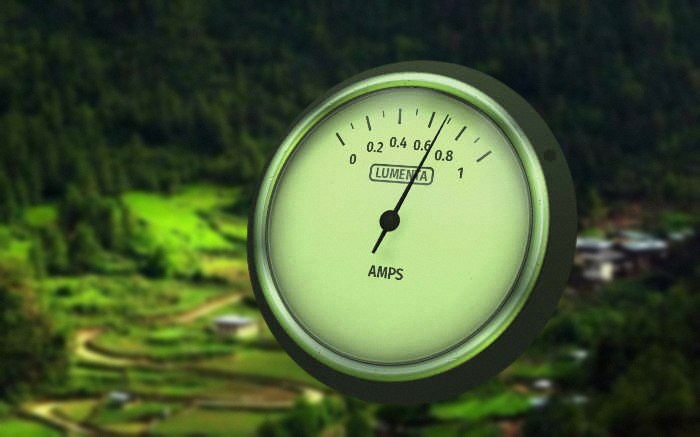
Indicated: value=0.7 unit=A
